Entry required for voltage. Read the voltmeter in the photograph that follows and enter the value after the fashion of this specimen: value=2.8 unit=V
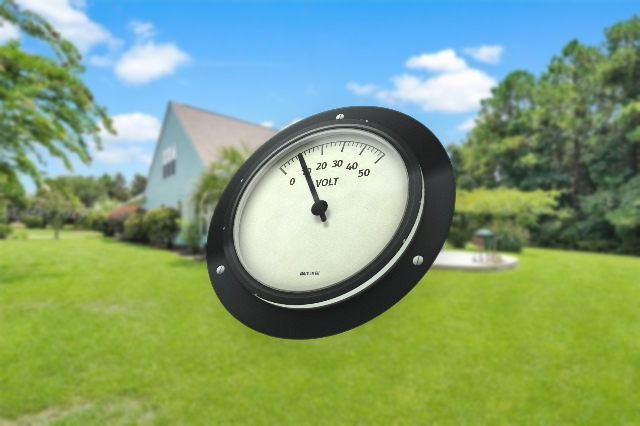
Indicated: value=10 unit=V
